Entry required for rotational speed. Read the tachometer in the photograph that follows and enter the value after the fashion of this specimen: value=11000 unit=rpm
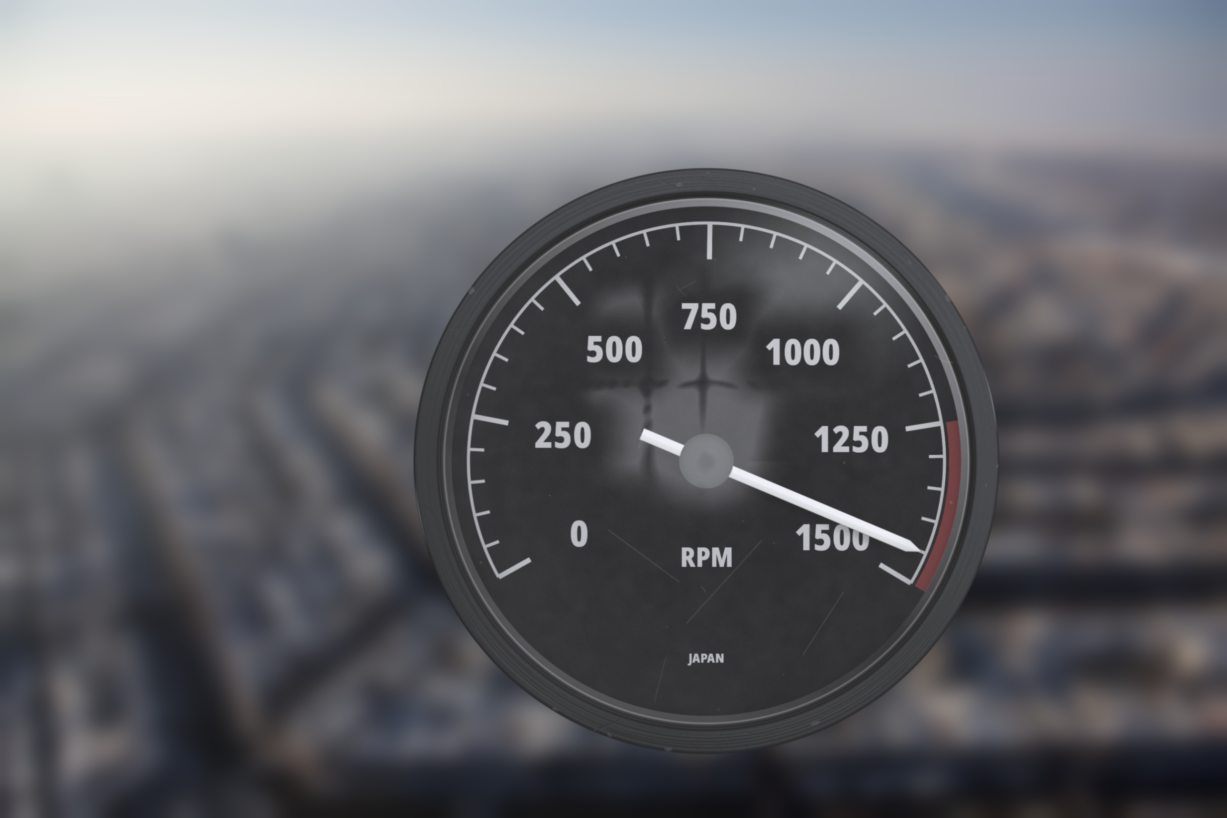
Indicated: value=1450 unit=rpm
